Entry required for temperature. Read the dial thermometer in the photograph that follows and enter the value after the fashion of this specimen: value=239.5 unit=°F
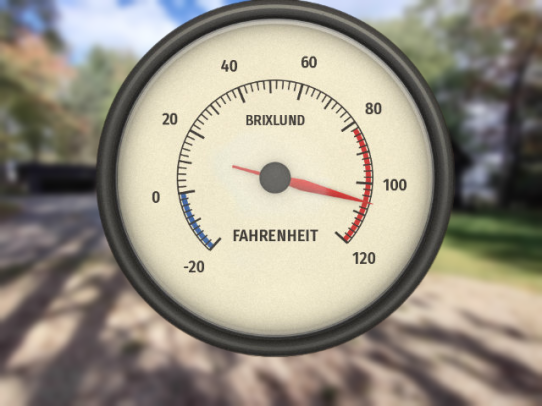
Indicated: value=106 unit=°F
